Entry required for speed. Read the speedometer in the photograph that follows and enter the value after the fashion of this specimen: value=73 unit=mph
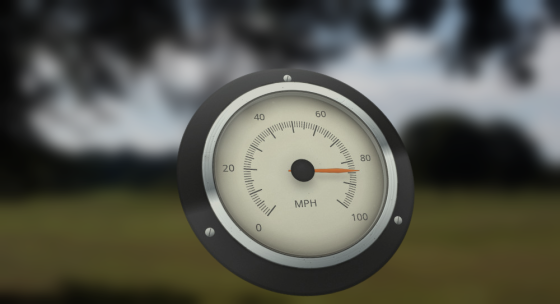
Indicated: value=85 unit=mph
